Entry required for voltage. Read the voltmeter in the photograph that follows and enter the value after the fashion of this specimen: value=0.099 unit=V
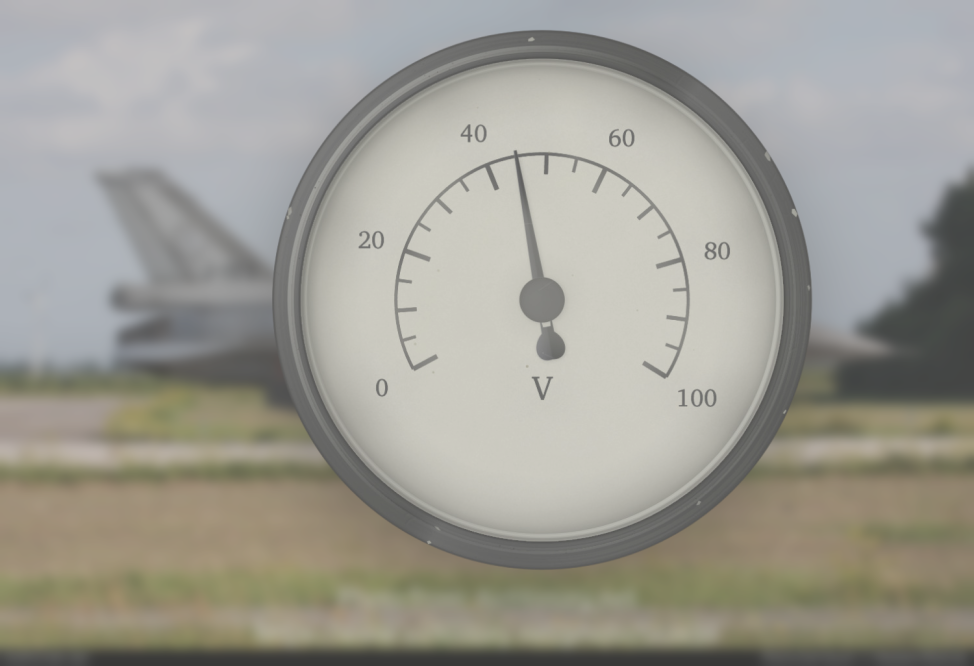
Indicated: value=45 unit=V
